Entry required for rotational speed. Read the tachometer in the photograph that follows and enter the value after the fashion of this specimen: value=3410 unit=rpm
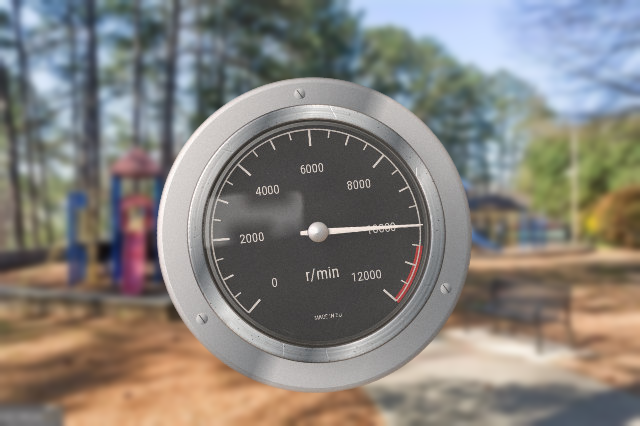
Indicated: value=10000 unit=rpm
